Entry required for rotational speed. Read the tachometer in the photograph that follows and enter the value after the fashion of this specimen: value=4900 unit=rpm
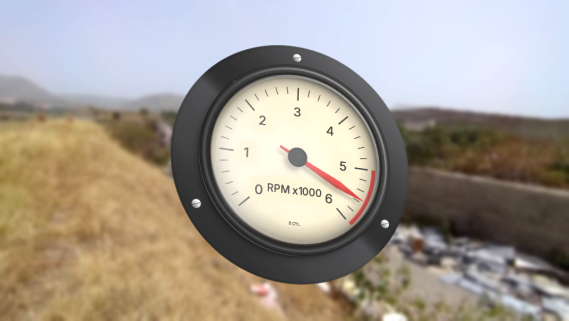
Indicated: value=5600 unit=rpm
